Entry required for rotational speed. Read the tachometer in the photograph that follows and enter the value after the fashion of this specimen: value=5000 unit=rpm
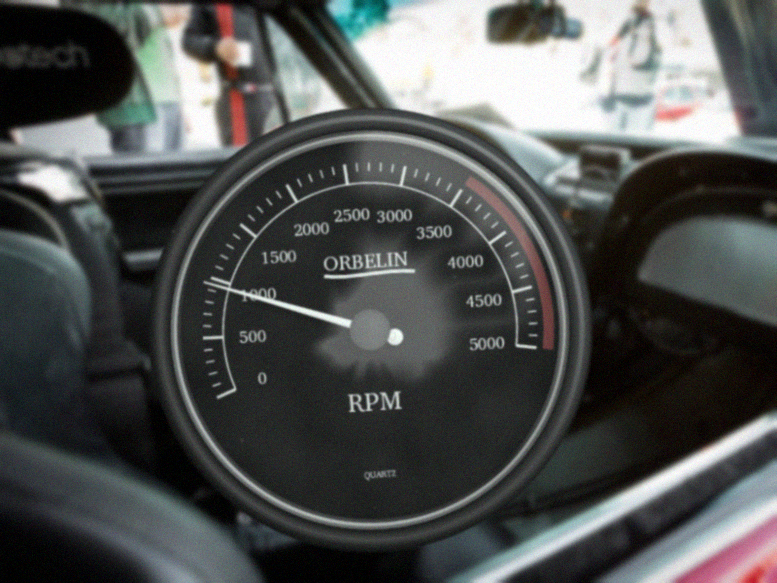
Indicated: value=950 unit=rpm
